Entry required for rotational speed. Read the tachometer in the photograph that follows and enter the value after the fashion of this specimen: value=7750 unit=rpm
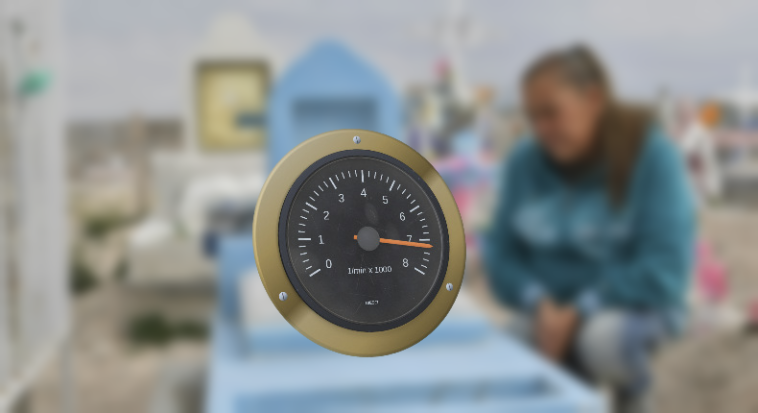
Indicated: value=7200 unit=rpm
